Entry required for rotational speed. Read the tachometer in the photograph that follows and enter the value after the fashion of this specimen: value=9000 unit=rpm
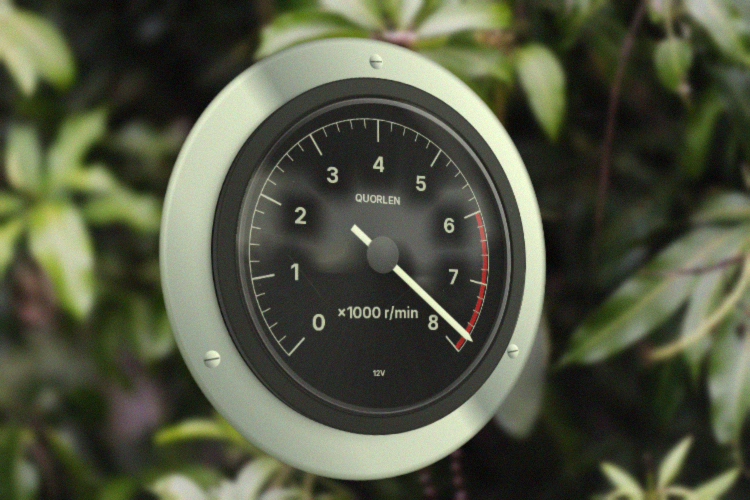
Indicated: value=7800 unit=rpm
